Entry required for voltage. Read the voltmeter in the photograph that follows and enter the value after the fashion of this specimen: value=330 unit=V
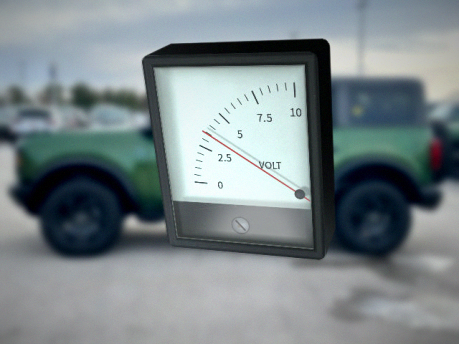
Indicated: value=3.5 unit=V
